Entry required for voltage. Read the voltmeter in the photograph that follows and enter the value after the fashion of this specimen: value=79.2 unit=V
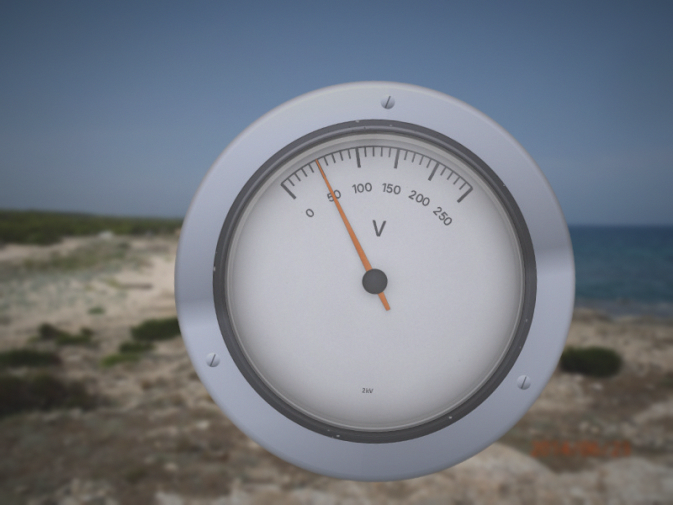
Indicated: value=50 unit=V
